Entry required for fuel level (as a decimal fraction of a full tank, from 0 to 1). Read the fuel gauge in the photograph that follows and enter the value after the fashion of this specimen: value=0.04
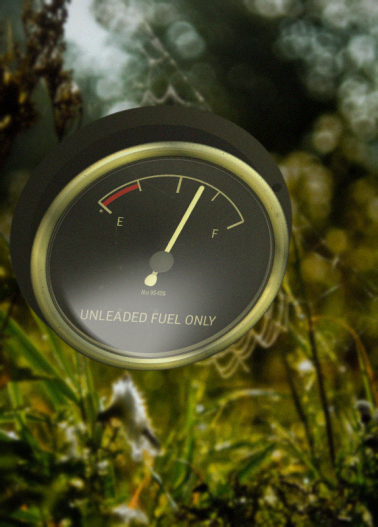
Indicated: value=0.625
